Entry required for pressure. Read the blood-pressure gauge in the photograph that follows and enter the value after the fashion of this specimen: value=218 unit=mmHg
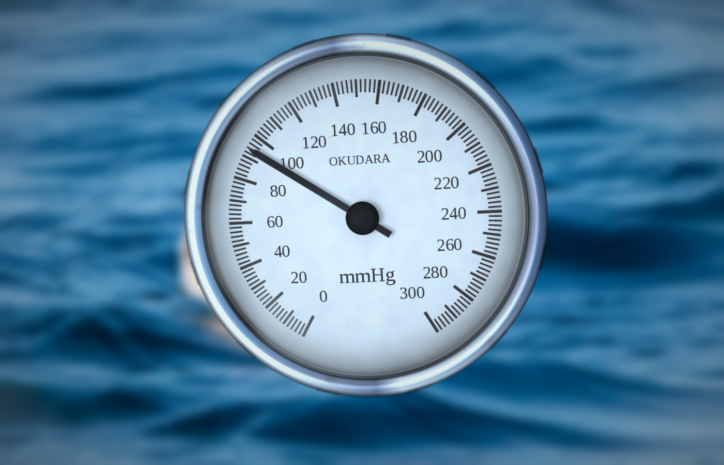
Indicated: value=94 unit=mmHg
